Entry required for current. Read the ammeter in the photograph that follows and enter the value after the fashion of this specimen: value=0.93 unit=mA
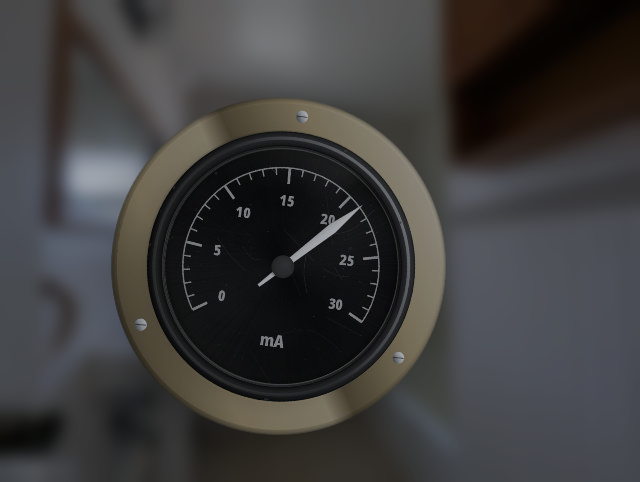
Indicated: value=21 unit=mA
